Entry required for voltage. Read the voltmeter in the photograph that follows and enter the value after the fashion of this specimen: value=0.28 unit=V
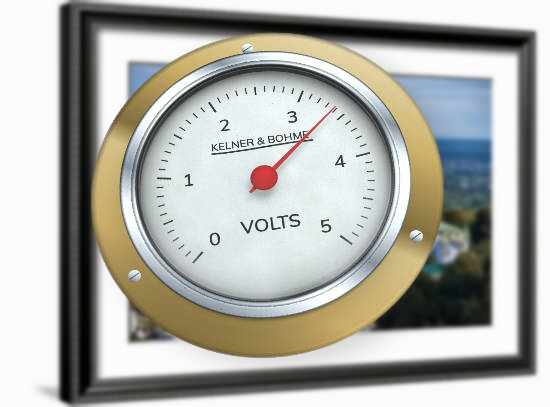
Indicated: value=3.4 unit=V
